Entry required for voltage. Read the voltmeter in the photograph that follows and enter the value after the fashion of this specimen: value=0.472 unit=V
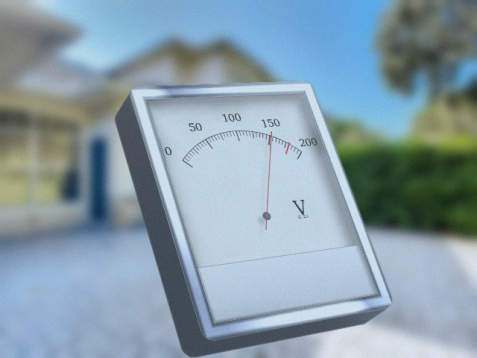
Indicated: value=150 unit=V
